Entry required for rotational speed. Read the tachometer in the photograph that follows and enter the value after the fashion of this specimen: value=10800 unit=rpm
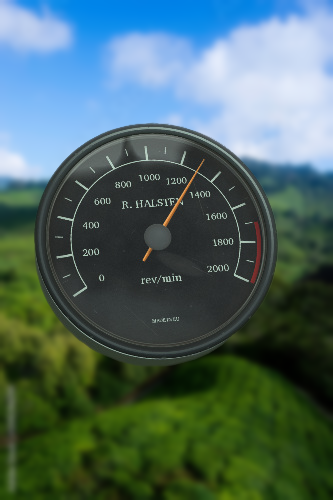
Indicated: value=1300 unit=rpm
